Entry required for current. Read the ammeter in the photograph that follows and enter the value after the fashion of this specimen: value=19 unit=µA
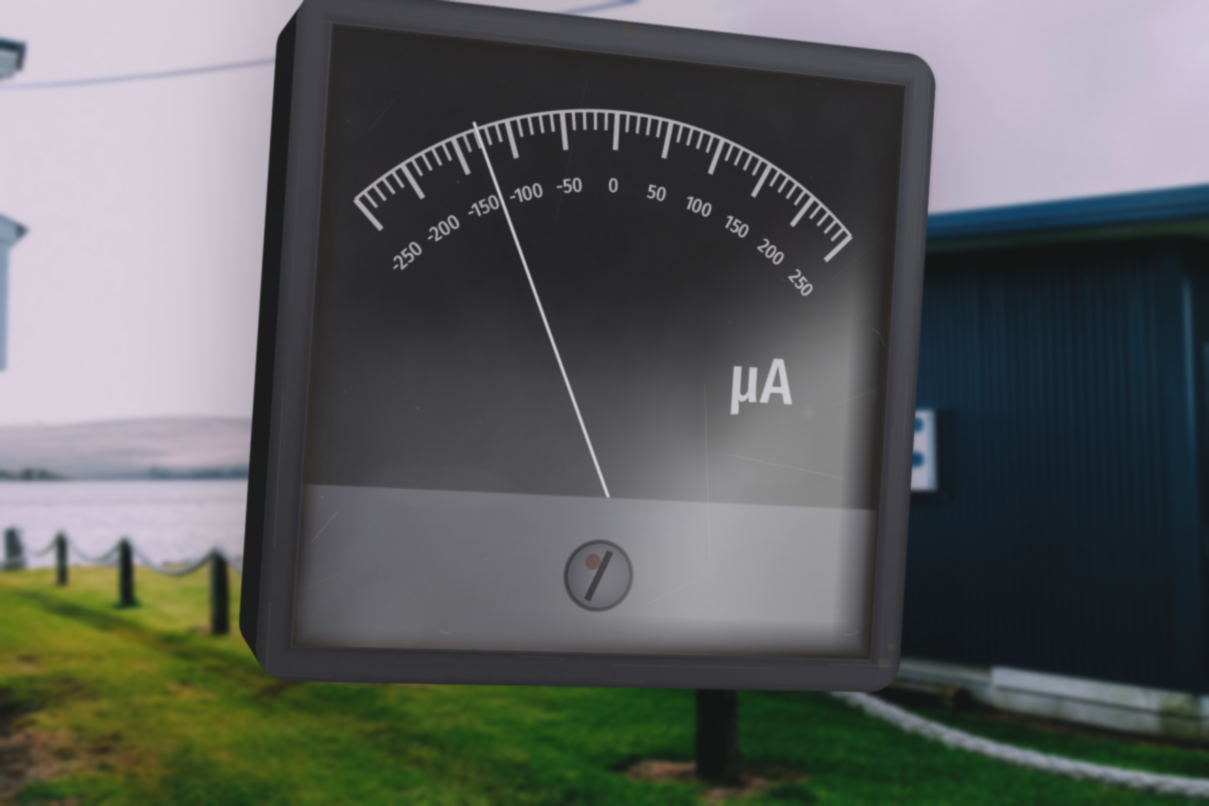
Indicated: value=-130 unit=µA
